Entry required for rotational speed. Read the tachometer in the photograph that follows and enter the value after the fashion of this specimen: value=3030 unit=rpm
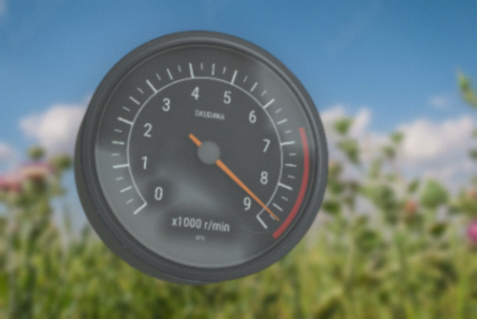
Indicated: value=8750 unit=rpm
